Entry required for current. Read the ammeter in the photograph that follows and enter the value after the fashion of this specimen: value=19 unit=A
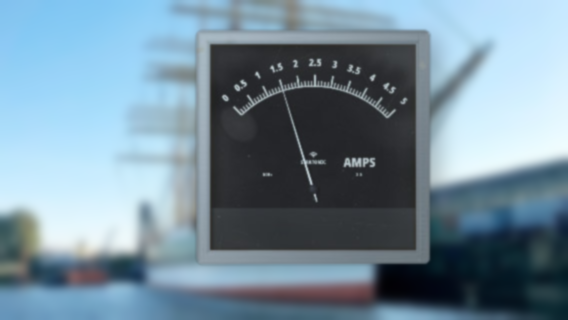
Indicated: value=1.5 unit=A
